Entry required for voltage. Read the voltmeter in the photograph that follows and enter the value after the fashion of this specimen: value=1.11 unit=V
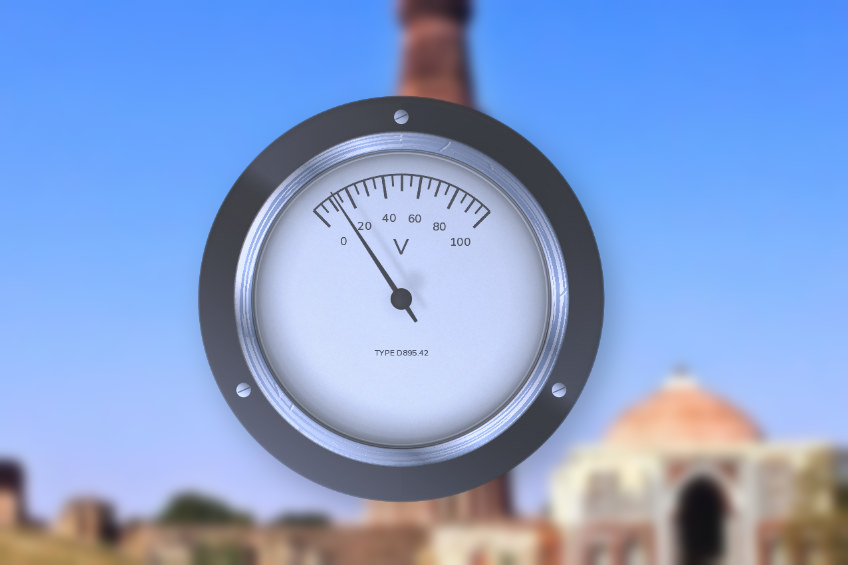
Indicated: value=12.5 unit=V
